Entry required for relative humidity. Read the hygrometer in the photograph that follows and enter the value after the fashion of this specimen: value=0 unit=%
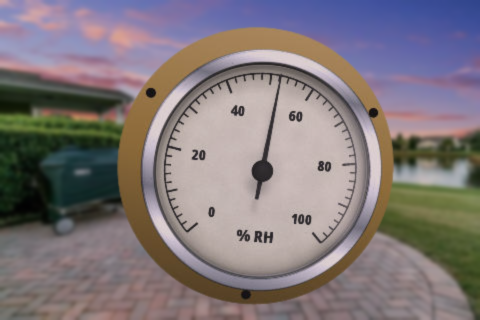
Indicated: value=52 unit=%
